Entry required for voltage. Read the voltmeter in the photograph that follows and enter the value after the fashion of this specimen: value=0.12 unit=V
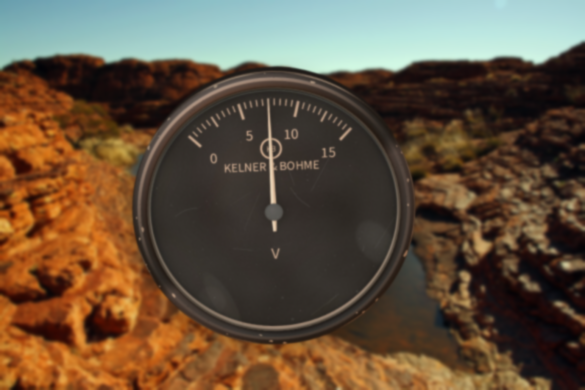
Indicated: value=7.5 unit=V
